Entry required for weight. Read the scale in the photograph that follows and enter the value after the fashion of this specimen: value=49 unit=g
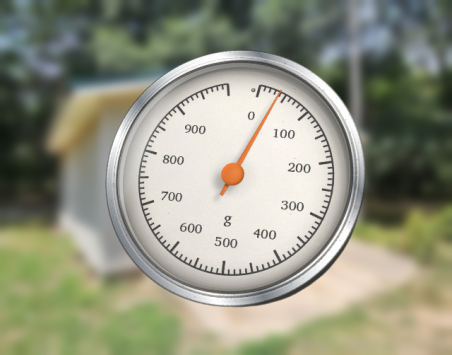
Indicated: value=40 unit=g
